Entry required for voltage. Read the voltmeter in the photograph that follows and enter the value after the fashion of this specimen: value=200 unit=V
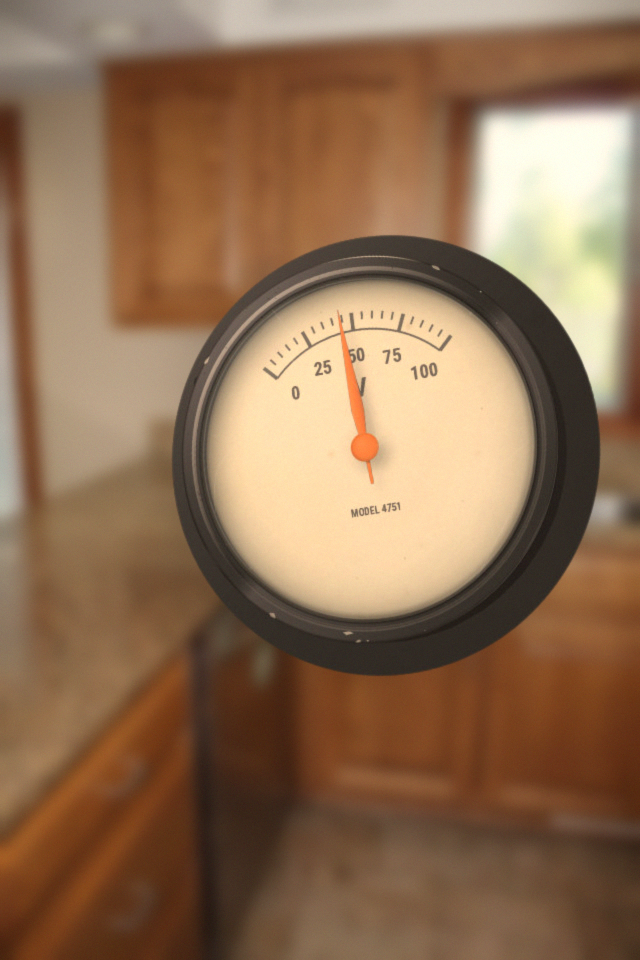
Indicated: value=45 unit=V
